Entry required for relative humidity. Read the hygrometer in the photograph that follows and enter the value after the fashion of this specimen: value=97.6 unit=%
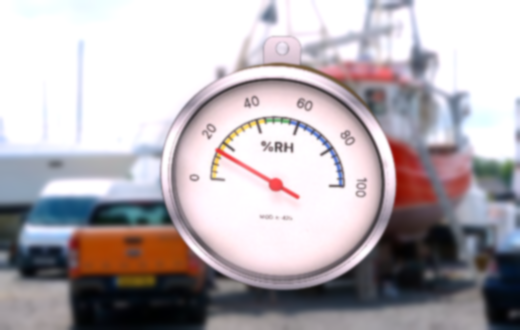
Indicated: value=16 unit=%
